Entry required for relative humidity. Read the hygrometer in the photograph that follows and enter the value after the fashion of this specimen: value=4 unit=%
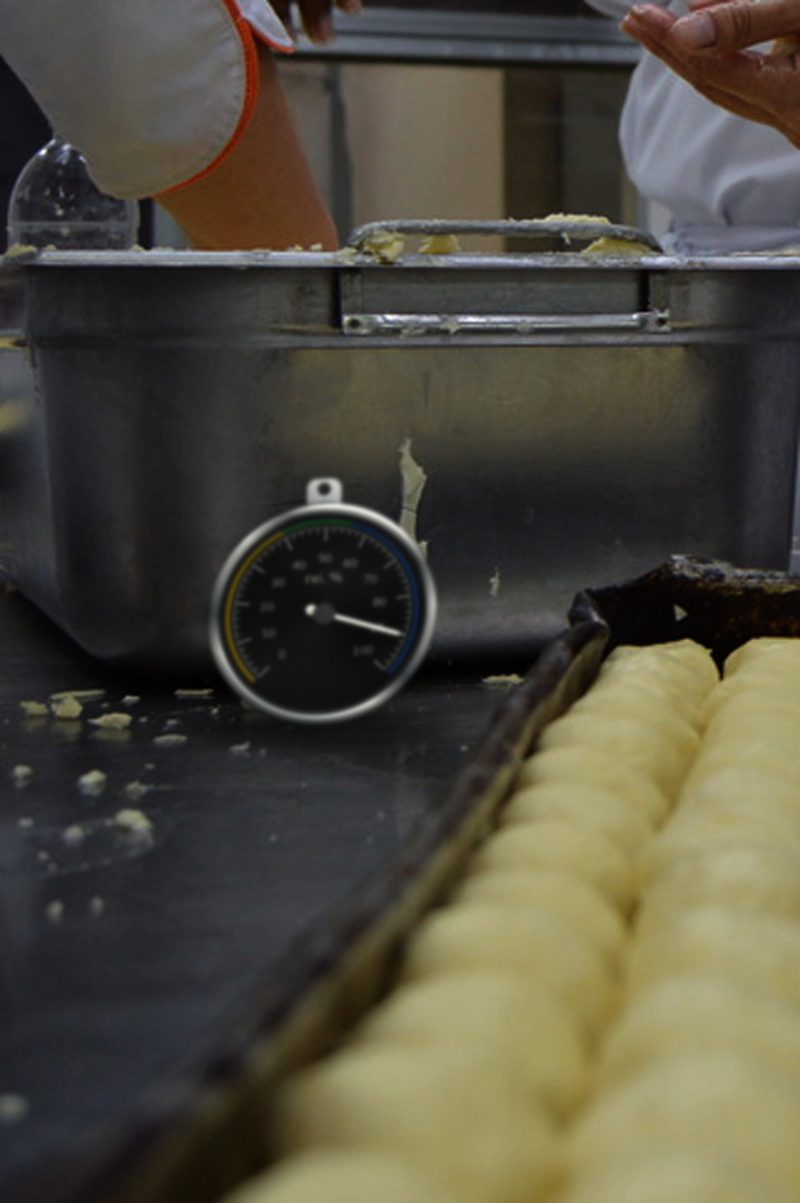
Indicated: value=90 unit=%
